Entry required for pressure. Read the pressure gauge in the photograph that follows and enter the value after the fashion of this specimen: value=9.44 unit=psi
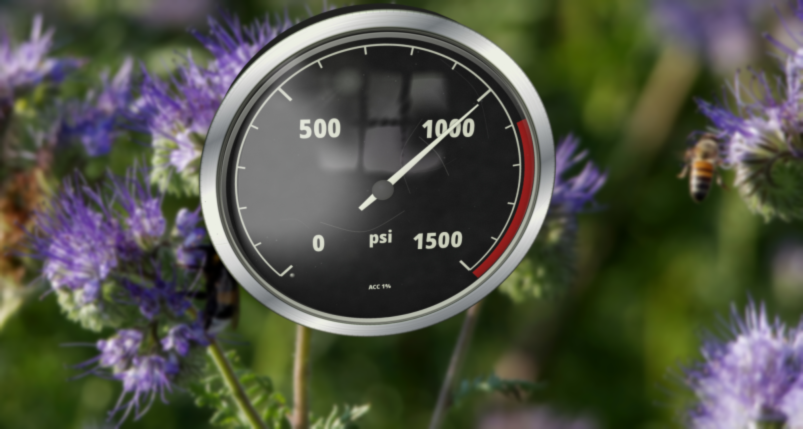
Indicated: value=1000 unit=psi
